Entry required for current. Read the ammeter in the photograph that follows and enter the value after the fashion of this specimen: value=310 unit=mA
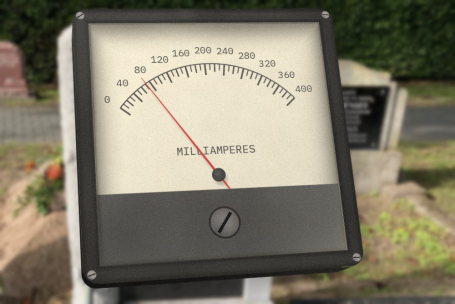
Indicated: value=70 unit=mA
